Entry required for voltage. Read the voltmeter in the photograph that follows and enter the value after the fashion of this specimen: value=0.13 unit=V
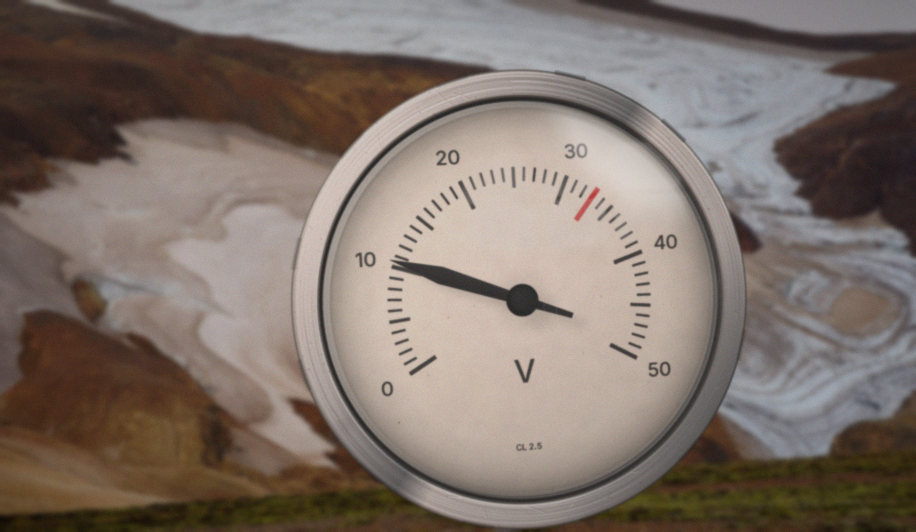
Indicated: value=10.5 unit=V
